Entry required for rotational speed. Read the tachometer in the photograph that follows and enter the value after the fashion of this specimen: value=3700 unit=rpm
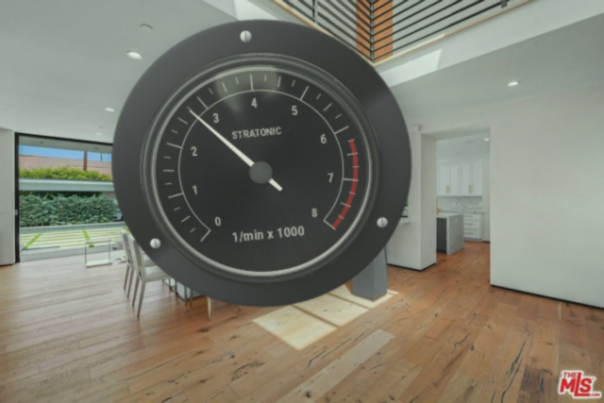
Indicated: value=2750 unit=rpm
